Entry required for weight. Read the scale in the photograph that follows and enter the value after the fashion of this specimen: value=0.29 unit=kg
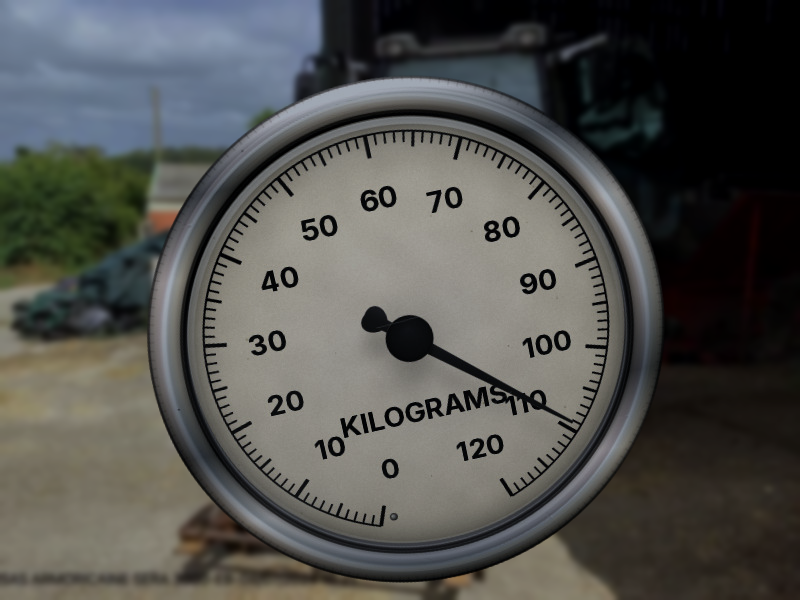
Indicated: value=109 unit=kg
